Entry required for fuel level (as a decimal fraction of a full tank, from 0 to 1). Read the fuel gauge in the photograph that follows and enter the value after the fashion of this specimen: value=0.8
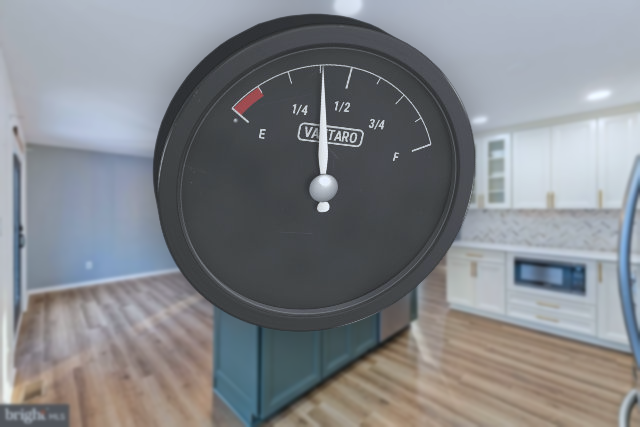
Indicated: value=0.375
